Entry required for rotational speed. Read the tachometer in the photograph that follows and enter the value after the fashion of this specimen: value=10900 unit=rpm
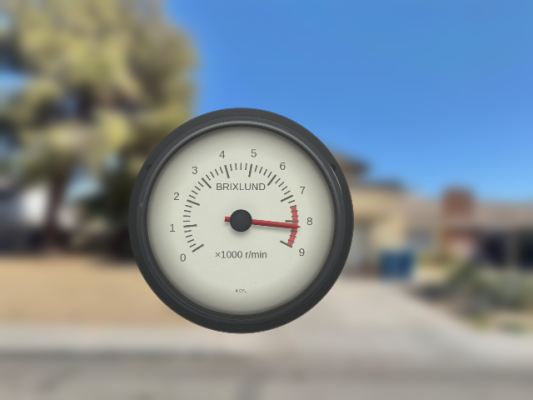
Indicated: value=8200 unit=rpm
